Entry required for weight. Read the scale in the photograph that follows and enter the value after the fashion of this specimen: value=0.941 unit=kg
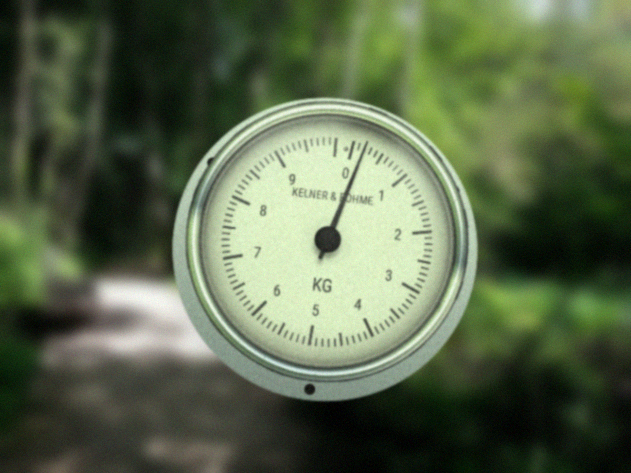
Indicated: value=0.2 unit=kg
